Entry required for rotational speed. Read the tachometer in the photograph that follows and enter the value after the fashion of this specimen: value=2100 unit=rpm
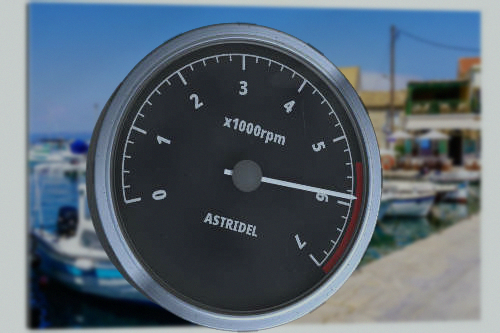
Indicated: value=5900 unit=rpm
